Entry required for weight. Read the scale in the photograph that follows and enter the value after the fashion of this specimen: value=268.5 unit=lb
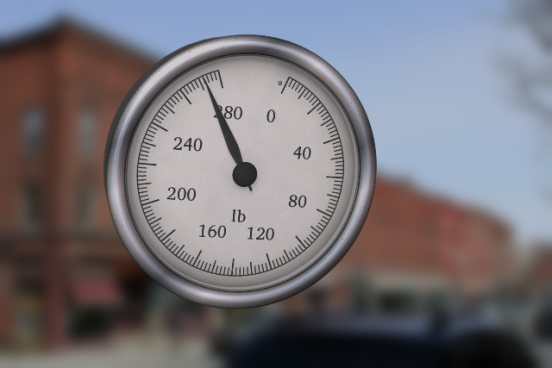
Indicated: value=272 unit=lb
